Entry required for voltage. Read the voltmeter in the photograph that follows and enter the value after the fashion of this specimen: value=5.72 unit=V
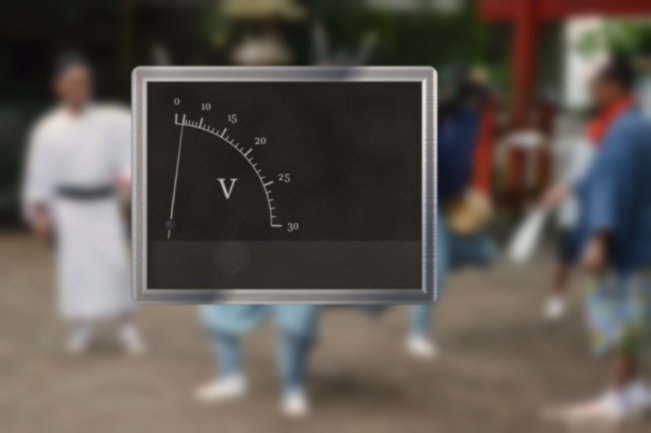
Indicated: value=5 unit=V
